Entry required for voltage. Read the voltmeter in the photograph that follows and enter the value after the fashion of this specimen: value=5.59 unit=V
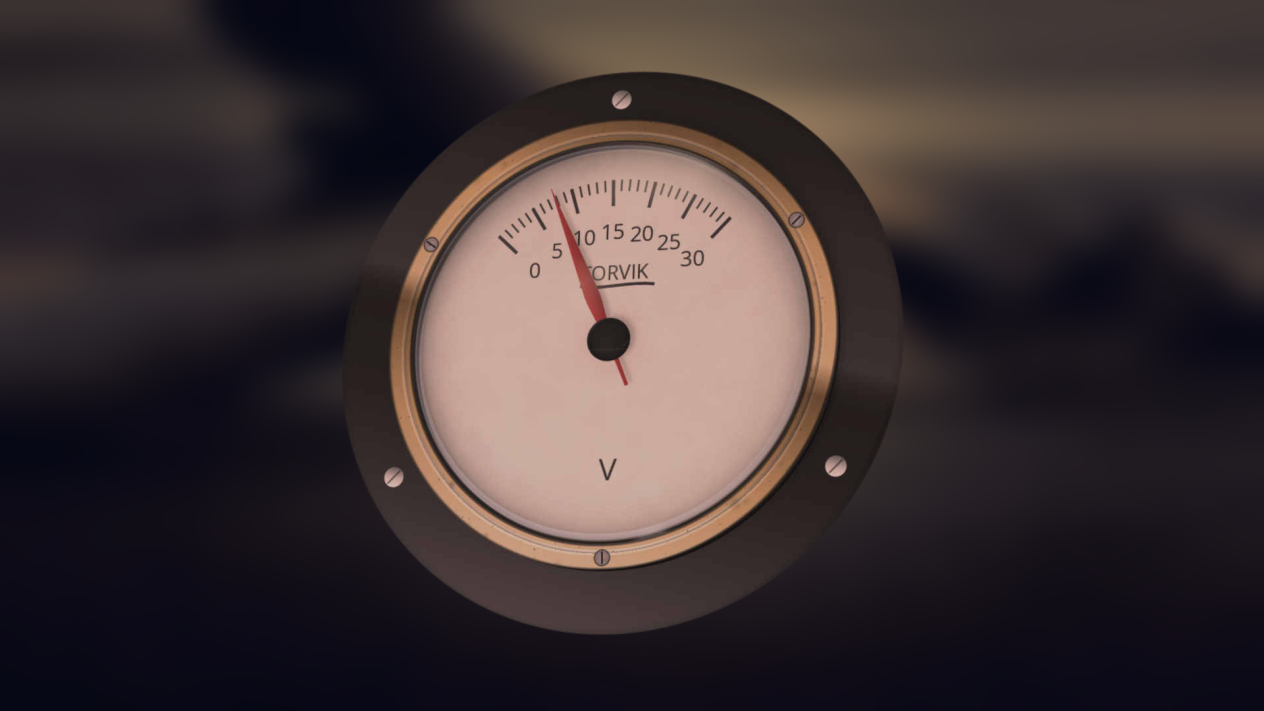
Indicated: value=8 unit=V
